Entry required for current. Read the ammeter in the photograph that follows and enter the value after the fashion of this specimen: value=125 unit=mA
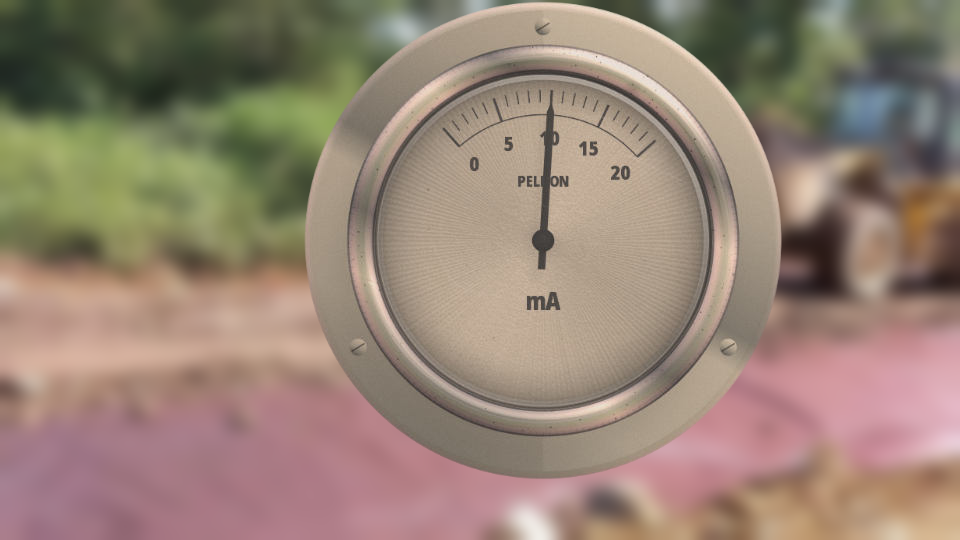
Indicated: value=10 unit=mA
